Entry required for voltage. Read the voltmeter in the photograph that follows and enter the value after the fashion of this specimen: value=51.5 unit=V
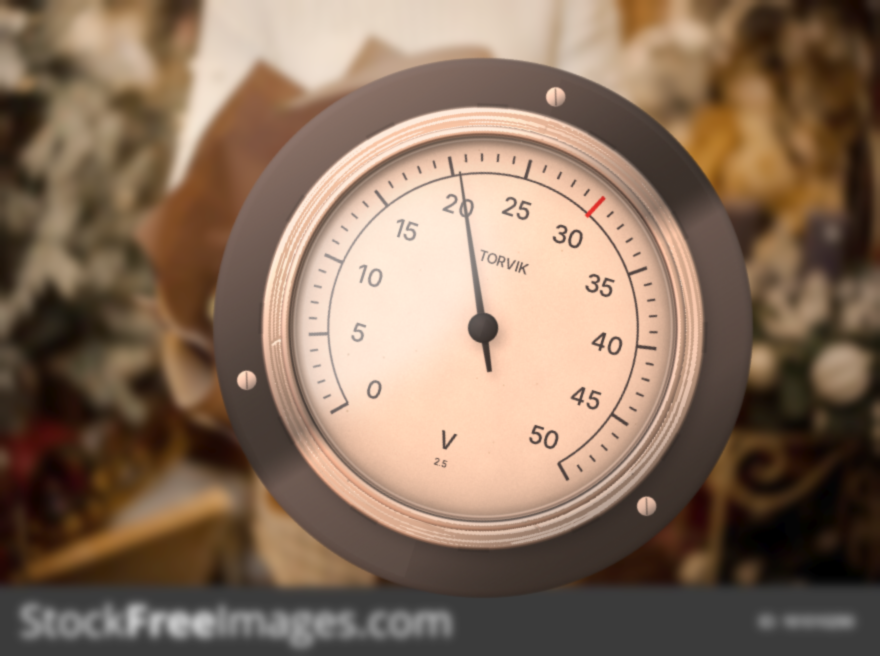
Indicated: value=20.5 unit=V
